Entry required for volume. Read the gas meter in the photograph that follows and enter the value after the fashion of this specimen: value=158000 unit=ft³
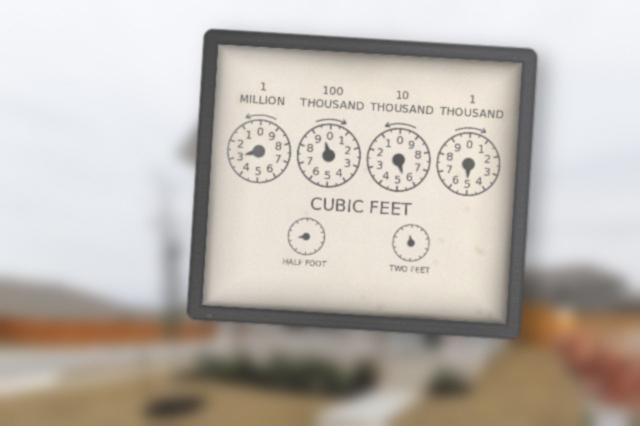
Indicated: value=295500 unit=ft³
